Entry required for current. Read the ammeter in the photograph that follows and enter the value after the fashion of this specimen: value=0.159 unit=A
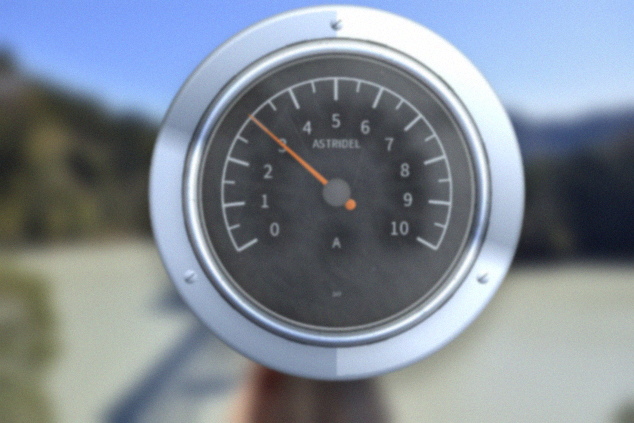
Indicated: value=3 unit=A
